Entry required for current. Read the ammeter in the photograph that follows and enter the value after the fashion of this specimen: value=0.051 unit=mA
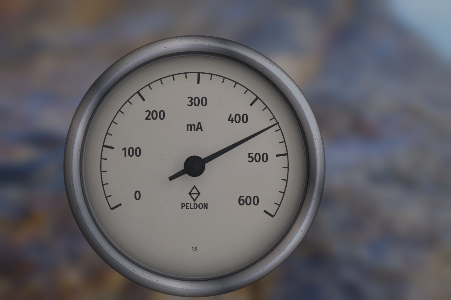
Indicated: value=450 unit=mA
